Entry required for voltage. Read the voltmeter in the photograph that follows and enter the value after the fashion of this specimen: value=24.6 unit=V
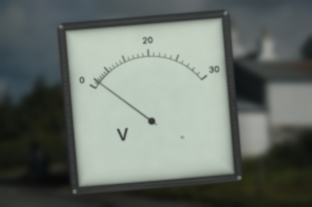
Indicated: value=5 unit=V
